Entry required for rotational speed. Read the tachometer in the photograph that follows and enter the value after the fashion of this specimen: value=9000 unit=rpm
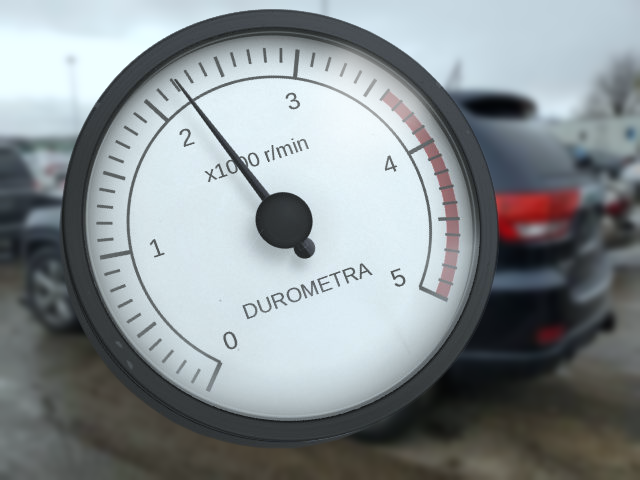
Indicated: value=2200 unit=rpm
